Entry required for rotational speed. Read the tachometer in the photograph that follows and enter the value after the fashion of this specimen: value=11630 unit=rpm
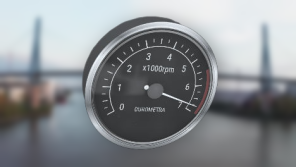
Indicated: value=6750 unit=rpm
